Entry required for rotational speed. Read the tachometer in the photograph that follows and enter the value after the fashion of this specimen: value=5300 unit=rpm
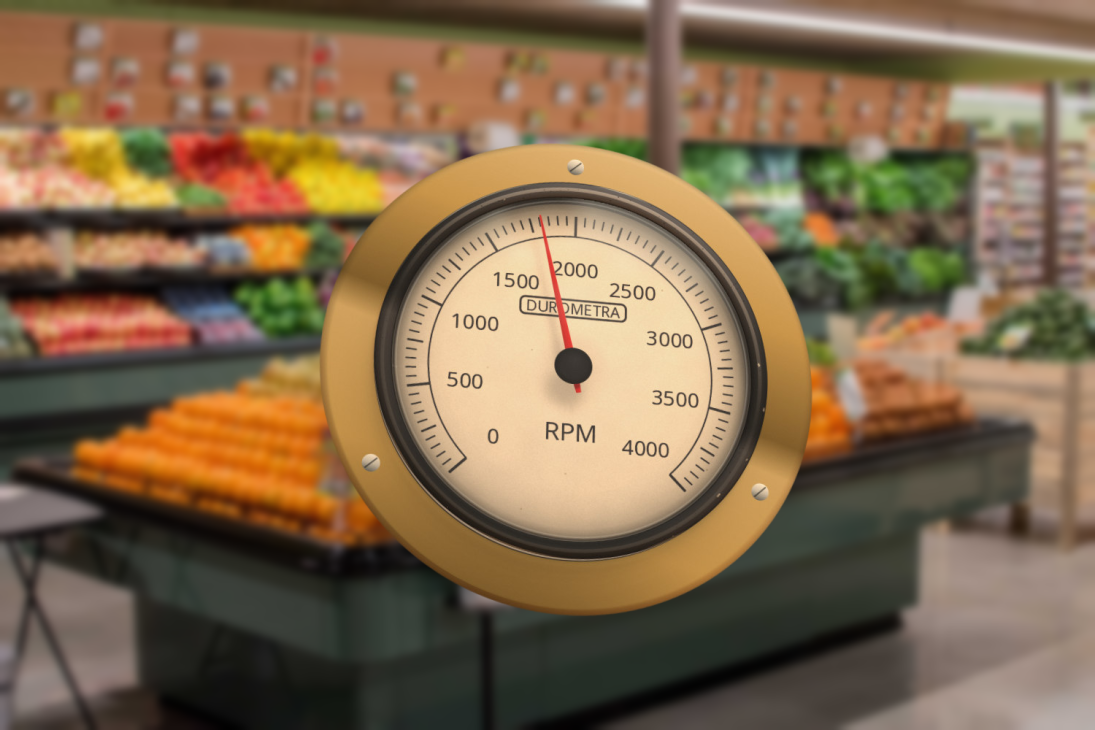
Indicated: value=1800 unit=rpm
